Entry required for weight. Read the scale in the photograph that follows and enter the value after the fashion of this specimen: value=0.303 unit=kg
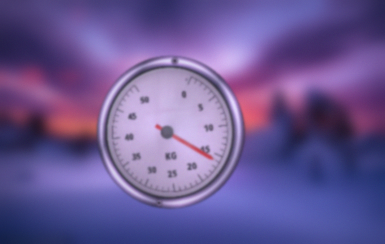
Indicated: value=16 unit=kg
